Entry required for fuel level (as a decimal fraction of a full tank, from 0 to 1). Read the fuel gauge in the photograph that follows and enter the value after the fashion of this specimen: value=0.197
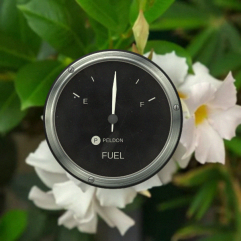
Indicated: value=0.5
